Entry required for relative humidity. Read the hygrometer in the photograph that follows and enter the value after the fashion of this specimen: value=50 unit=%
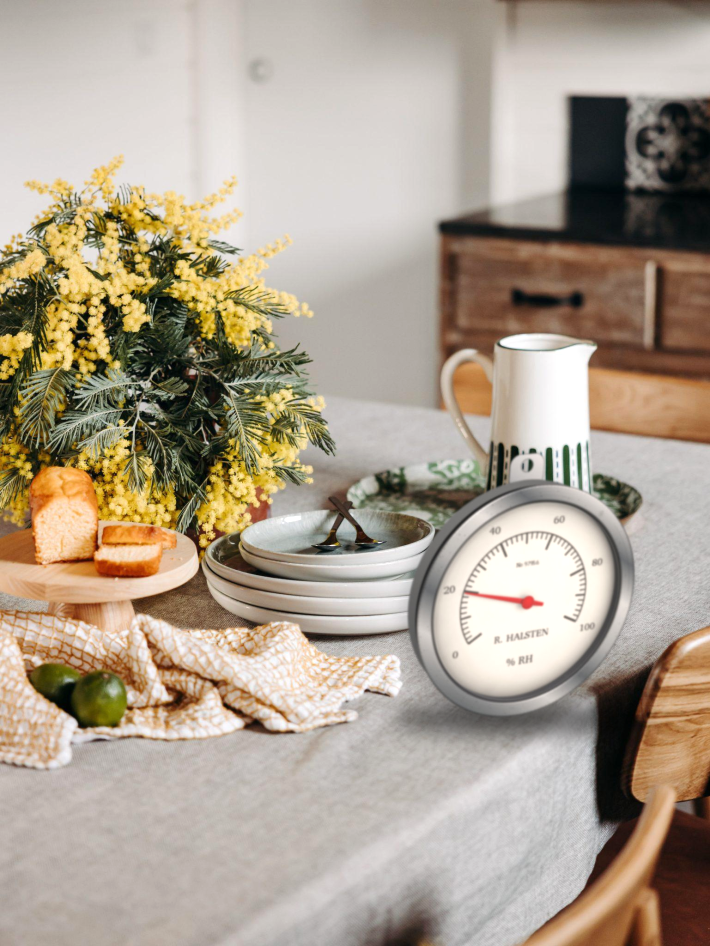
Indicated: value=20 unit=%
